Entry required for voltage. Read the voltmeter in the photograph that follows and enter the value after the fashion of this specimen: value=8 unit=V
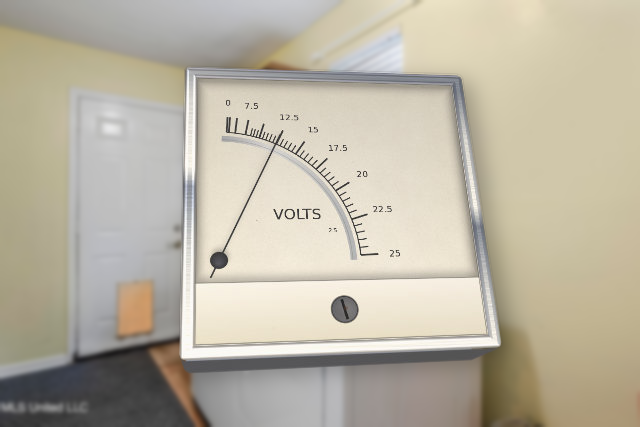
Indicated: value=12.5 unit=V
